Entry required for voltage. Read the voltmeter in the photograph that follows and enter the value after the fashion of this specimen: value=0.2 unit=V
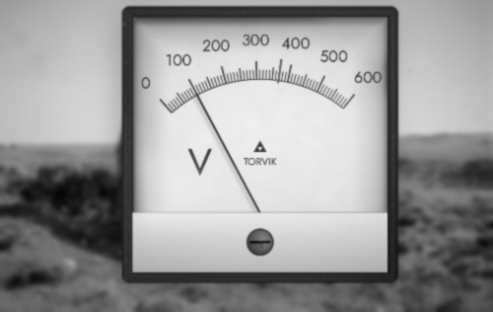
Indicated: value=100 unit=V
